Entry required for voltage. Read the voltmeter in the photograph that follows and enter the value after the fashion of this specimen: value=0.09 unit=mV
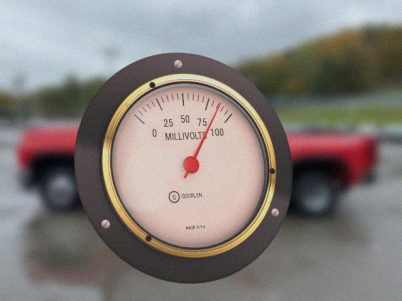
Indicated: value=85 unit=mV
